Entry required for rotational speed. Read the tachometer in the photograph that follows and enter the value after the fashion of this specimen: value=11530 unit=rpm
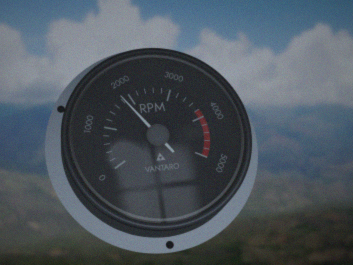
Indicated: value=1800 unit=rpm
